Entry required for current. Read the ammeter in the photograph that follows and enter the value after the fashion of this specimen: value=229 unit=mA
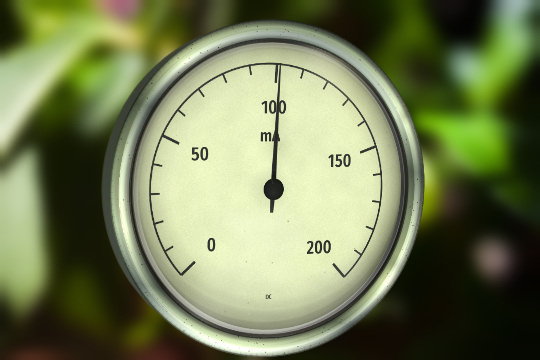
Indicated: value=100 unit=mA
